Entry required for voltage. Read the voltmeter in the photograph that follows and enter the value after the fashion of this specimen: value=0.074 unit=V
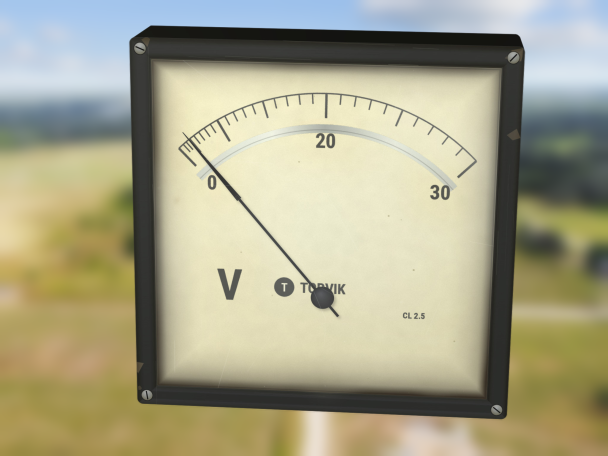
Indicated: value=5 unit=V
